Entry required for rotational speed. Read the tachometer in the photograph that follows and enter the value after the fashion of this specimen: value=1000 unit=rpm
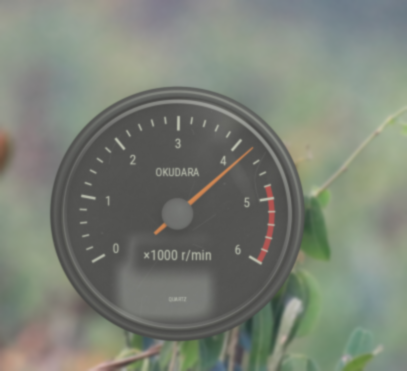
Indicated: value=4200 unit=rpm
